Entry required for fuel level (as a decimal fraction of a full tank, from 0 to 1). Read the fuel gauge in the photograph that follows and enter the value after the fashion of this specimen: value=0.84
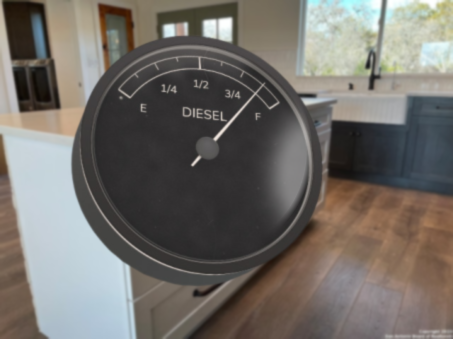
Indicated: value=0.875
